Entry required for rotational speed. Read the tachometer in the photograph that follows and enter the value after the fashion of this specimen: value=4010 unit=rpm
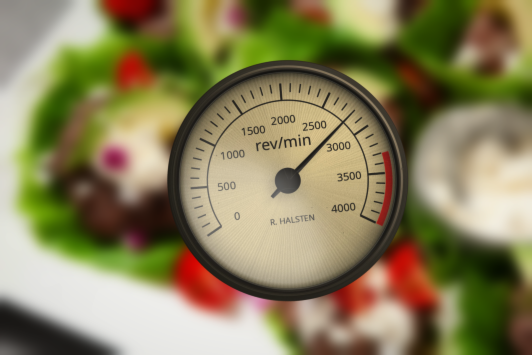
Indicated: value=2800 unit=rpm
